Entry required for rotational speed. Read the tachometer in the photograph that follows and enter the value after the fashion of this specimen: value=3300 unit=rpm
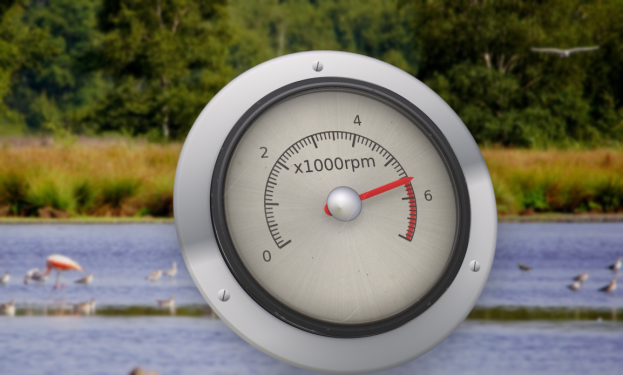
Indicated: value=5600 unit=rpm
